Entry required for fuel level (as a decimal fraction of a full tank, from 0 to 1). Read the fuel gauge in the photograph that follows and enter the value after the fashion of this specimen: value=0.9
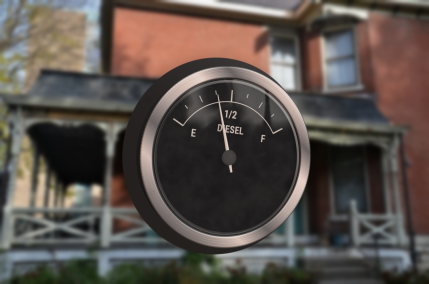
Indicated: value=0.375
